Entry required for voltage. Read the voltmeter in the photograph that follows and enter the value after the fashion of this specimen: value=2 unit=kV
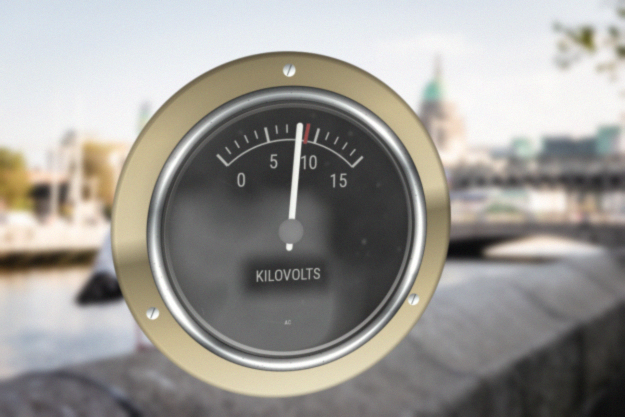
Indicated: value=8 unit=kV
